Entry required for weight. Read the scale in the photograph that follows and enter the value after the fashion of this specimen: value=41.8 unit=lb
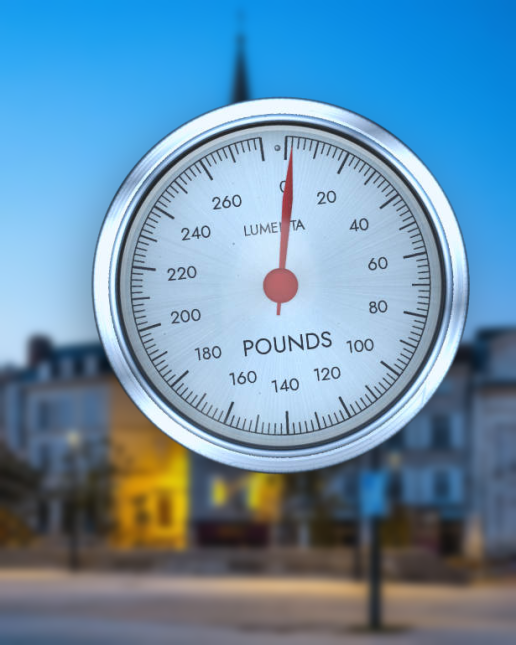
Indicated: value=2 unit=lb
